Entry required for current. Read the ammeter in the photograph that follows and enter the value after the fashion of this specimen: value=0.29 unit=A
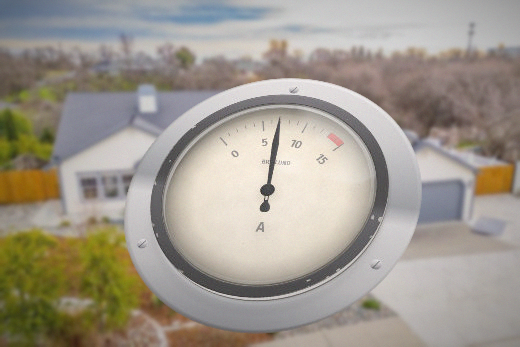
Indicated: value=7 unit=A
